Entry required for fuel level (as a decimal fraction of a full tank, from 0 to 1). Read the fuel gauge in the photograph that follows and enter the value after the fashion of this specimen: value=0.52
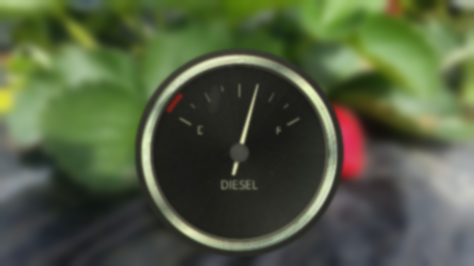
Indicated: value=0.625
